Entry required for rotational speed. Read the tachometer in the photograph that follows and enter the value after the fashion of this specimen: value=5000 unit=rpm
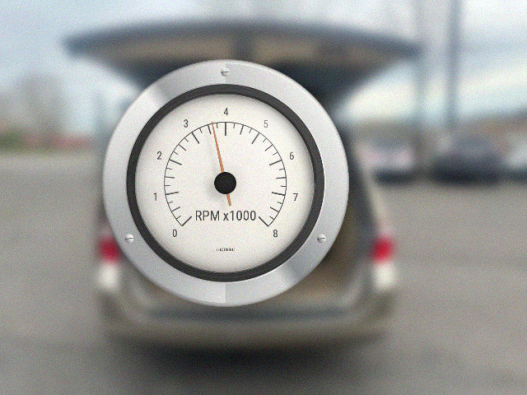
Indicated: value=3625 unit=rpm
